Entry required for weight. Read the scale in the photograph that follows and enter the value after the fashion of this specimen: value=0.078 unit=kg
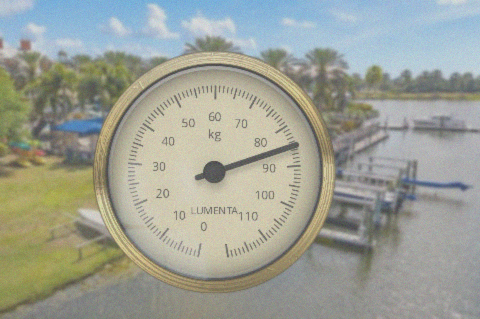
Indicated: value=85 unit=kg
